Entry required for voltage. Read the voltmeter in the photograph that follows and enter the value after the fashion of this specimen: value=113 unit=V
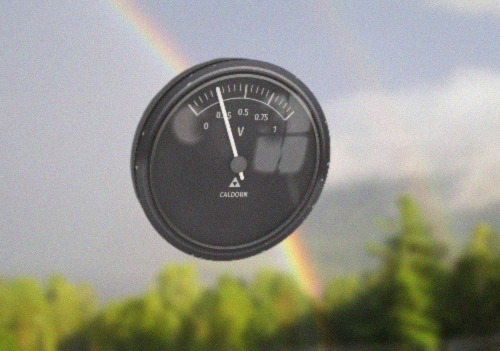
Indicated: value=0.25 unit=V
